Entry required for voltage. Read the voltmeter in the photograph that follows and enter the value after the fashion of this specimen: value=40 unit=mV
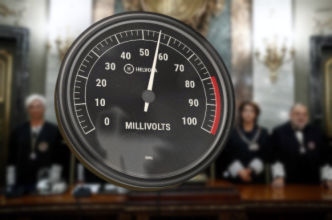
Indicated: value=56 unit=mV
